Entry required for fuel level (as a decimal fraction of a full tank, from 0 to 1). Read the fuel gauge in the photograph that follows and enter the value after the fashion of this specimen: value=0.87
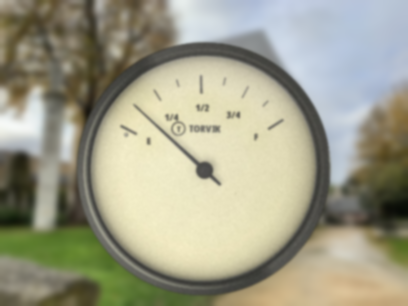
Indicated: value=0.125
